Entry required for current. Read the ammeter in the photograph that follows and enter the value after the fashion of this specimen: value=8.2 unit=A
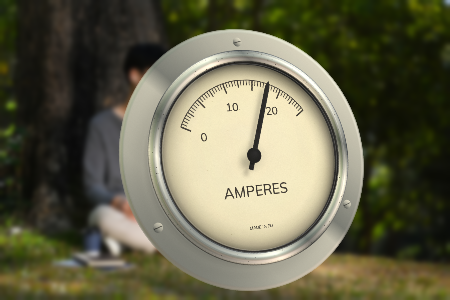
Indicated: value=17.5 unit=A
